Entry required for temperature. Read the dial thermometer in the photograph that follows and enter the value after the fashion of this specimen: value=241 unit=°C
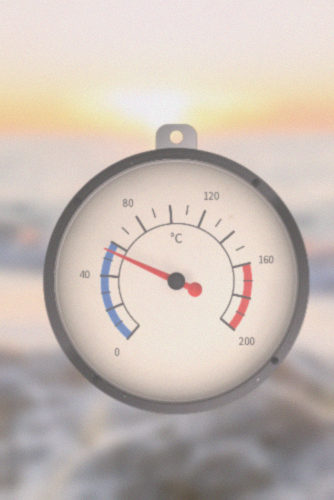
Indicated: value=55 unit=°C
